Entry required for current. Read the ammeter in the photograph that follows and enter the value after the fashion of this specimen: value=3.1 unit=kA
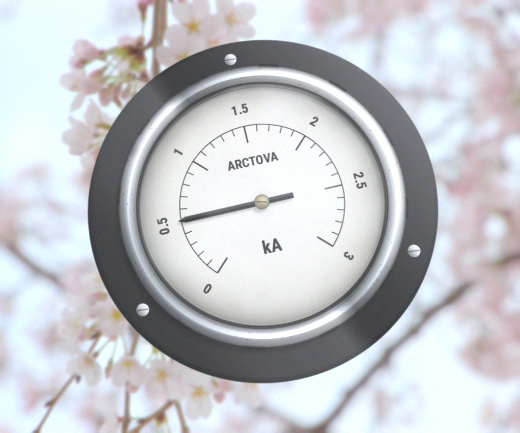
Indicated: value=0.5 unit=kA
